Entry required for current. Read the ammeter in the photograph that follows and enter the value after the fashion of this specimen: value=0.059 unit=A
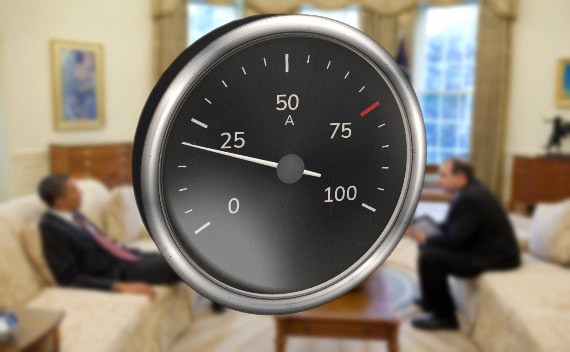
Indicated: value=20 unit=A
